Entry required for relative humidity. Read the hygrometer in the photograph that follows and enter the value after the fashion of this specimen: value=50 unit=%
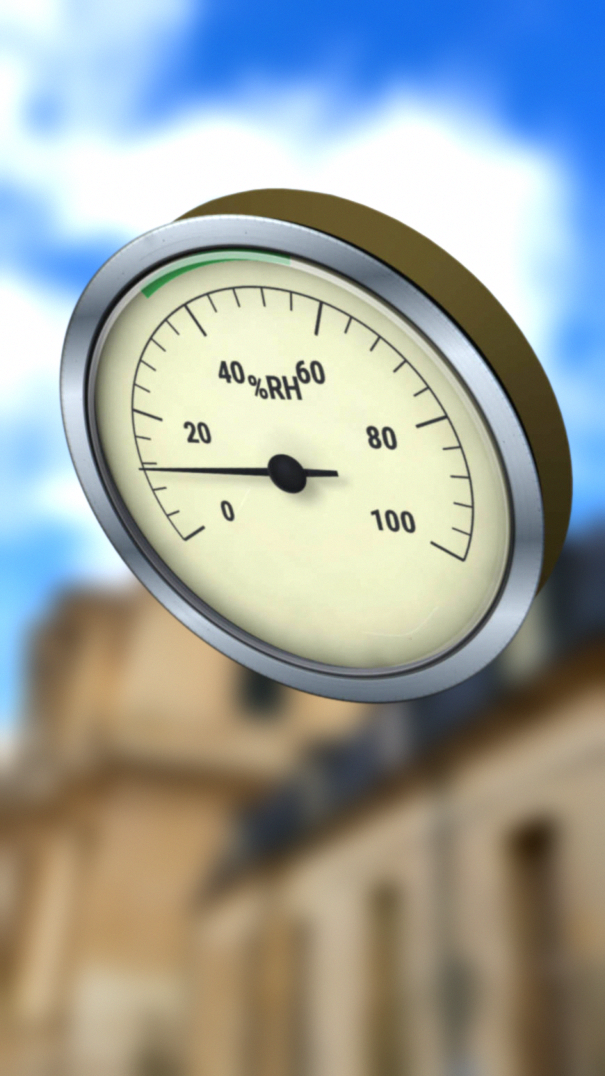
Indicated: value=12 unit=%
